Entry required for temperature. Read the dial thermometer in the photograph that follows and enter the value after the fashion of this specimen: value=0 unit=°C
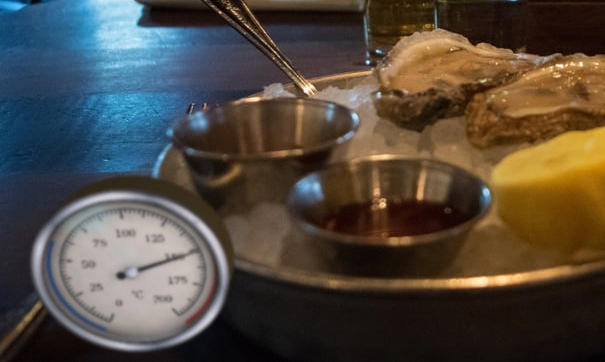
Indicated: value=150 unit=°C
